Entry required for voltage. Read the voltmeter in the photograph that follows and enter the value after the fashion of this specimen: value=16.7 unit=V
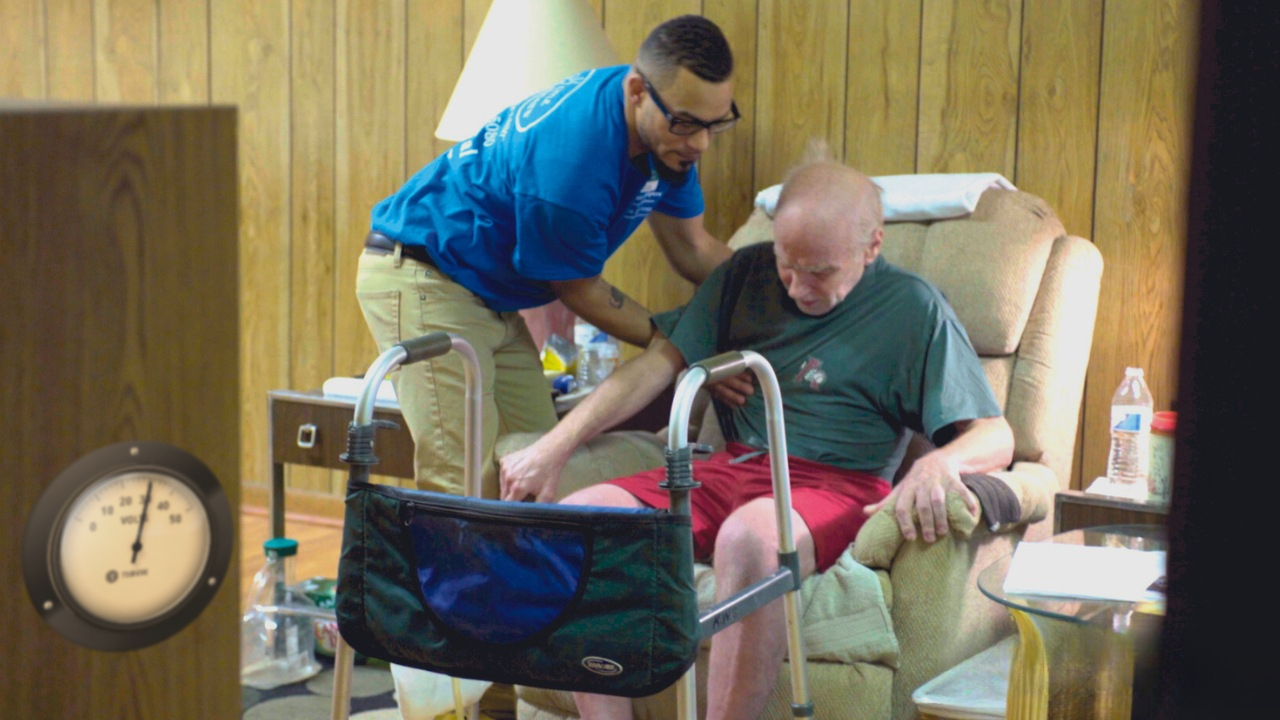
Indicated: value=30 unit=V
